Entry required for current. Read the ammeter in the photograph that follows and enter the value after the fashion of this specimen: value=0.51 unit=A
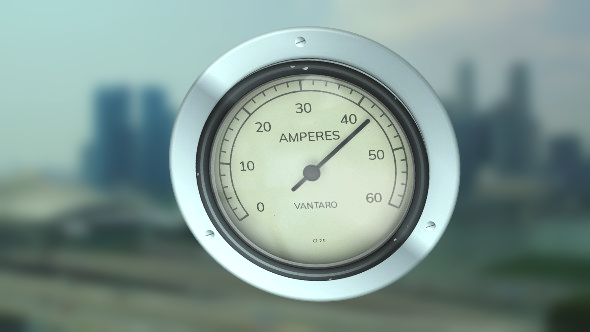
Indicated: value=43 unit=A
